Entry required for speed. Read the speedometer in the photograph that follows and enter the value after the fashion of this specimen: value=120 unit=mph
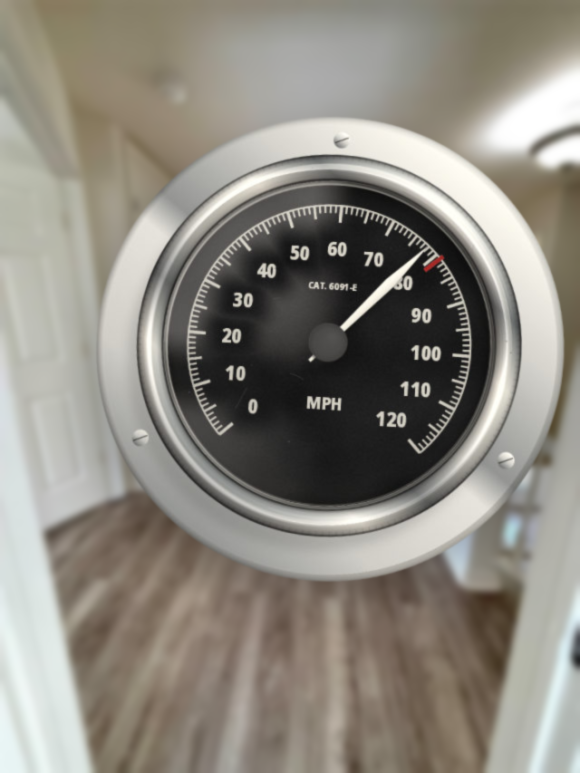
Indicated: value=78 unit=mph
